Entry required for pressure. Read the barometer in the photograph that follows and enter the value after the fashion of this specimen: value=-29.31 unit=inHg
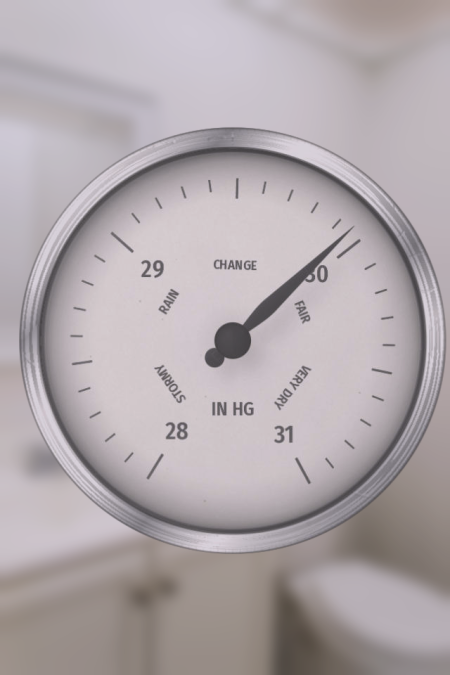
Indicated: value=29.95 unit=inHg
